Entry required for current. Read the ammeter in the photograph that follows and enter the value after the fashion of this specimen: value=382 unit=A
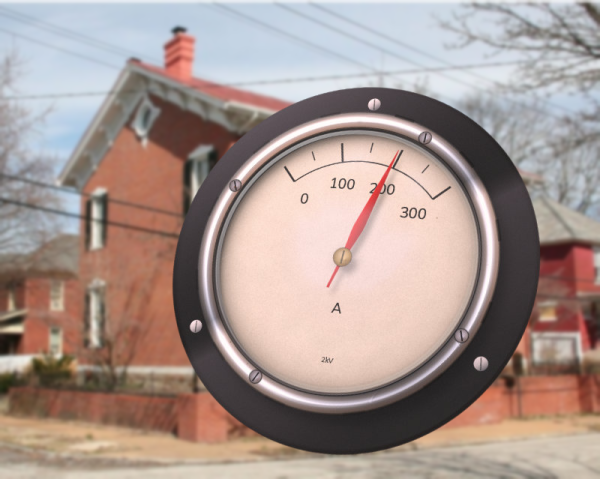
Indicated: value=200 unit=A
